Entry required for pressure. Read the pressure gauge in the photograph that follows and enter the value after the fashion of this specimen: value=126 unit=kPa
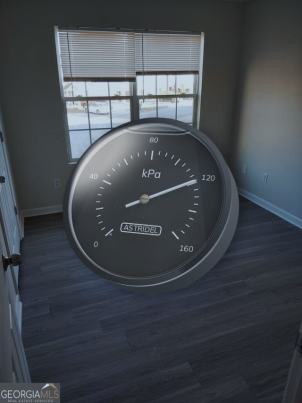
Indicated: value=120 unit=kPa
